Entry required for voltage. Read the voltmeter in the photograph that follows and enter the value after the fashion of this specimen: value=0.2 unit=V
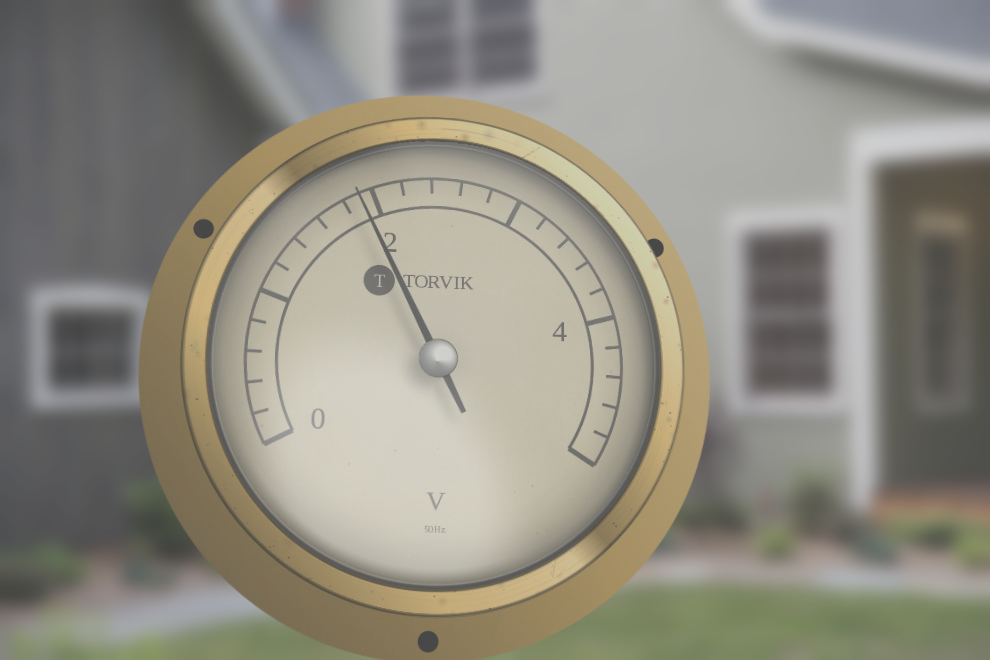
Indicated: value=1.9 unit=V
